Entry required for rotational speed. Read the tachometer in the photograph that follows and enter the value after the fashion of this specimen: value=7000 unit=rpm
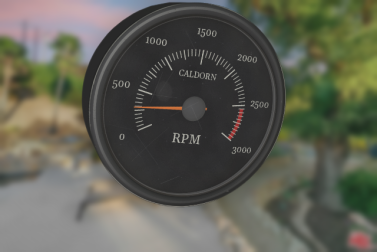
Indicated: value=300 unit=rpm
